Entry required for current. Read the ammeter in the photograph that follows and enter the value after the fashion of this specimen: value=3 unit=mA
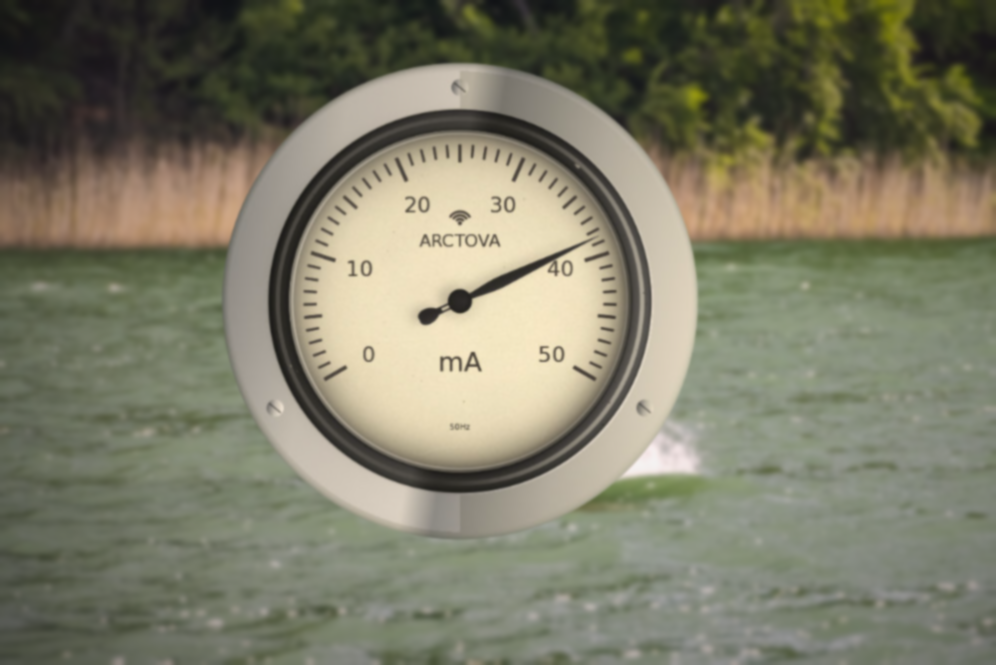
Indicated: value=38.5 unit=mA
